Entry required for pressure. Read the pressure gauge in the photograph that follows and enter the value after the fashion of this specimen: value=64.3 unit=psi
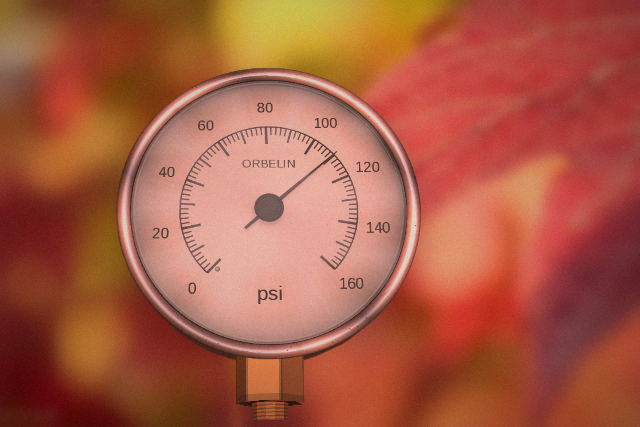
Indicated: value=110 unit=psi
